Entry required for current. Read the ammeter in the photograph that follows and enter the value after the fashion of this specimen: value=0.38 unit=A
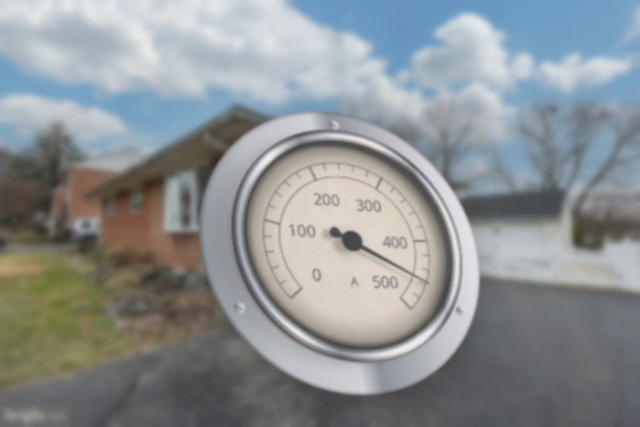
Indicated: value=460 unit=A
